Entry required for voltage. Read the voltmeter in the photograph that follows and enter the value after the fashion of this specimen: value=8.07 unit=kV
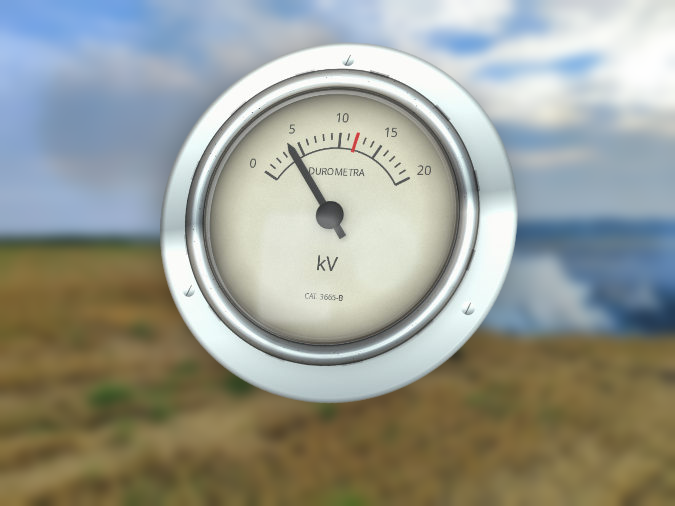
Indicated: value=4 unit=kV
